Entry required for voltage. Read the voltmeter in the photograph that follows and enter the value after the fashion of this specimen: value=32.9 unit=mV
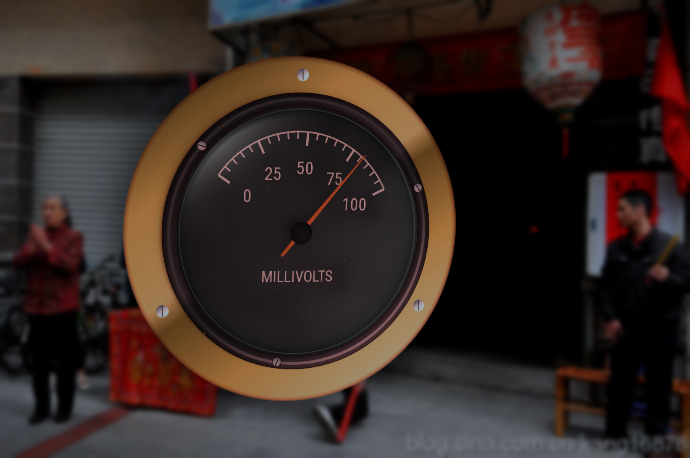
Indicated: value=80 unit=mV
